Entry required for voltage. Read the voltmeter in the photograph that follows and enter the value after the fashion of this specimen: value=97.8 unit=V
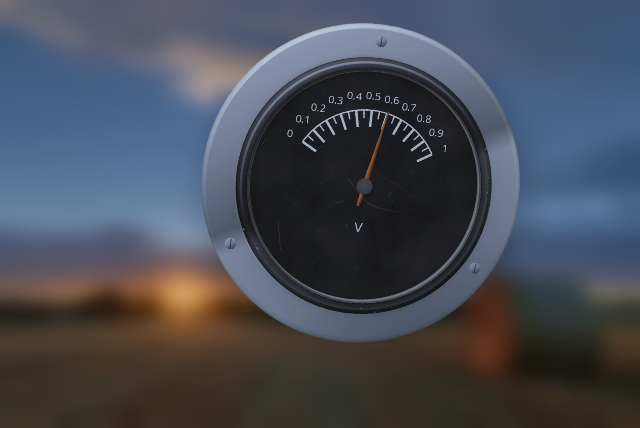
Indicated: value=0.6 unit=V
